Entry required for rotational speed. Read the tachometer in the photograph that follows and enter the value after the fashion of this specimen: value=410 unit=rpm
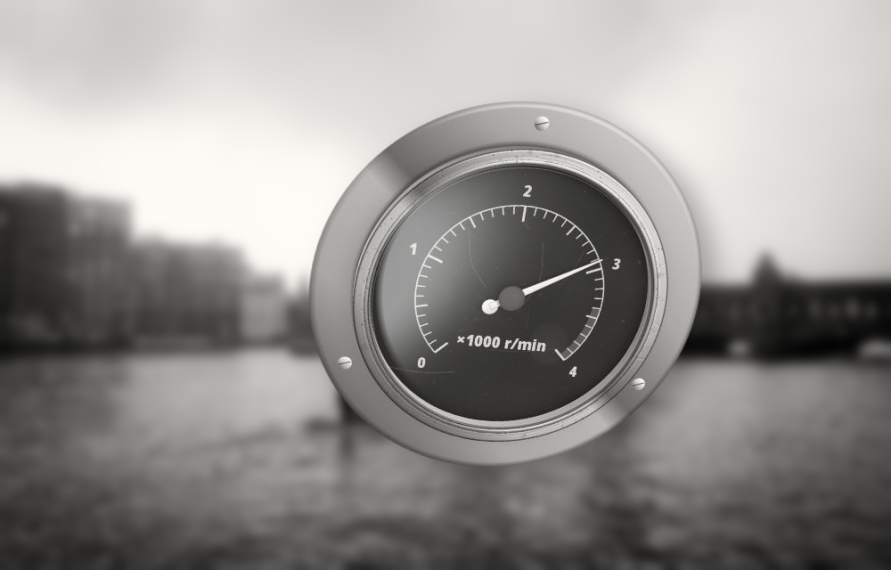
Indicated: value=2900 unit=rpm
